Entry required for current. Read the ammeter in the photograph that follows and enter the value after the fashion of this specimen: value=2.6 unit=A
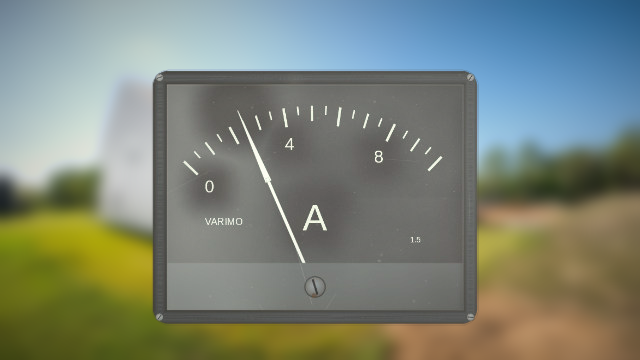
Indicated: value=2.5 unit=A
